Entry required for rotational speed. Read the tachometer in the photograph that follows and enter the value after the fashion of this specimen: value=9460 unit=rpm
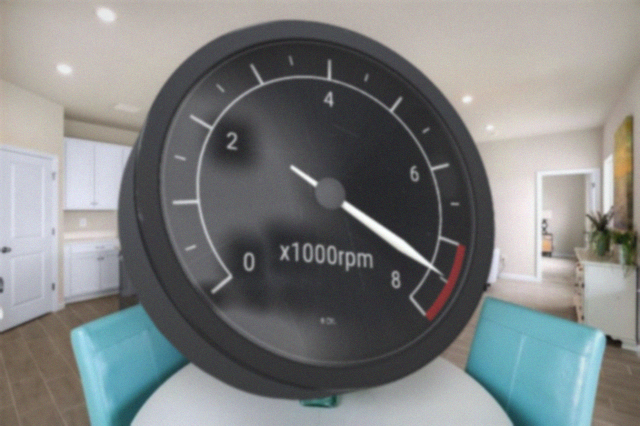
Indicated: value=7500 unit=rpm
